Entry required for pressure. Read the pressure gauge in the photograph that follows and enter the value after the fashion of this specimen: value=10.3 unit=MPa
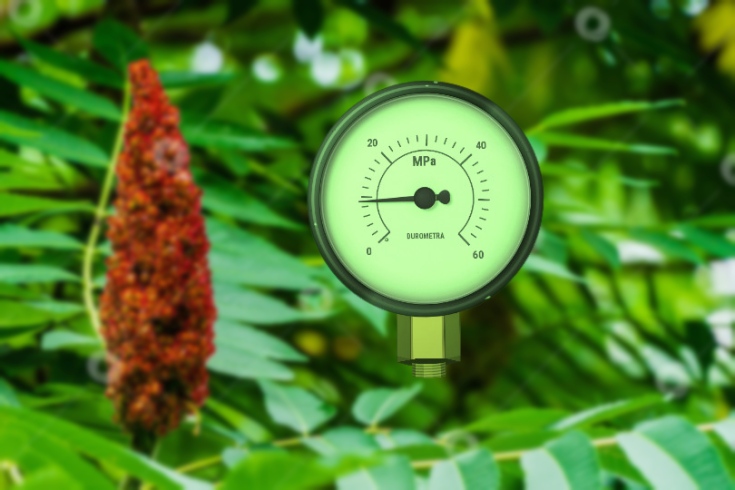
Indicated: value=9 unit=MPa
